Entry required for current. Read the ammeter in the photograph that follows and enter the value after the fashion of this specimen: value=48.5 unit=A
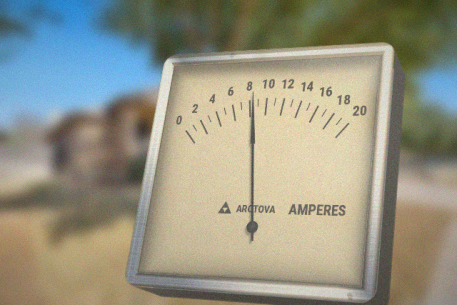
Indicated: value=8.5 unit=A
